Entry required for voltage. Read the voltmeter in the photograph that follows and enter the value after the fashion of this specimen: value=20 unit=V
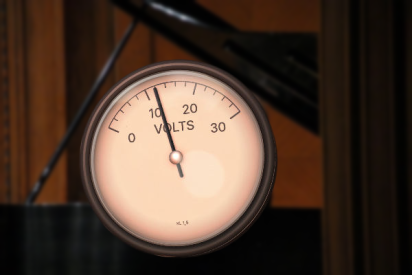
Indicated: value=12 unit=V
